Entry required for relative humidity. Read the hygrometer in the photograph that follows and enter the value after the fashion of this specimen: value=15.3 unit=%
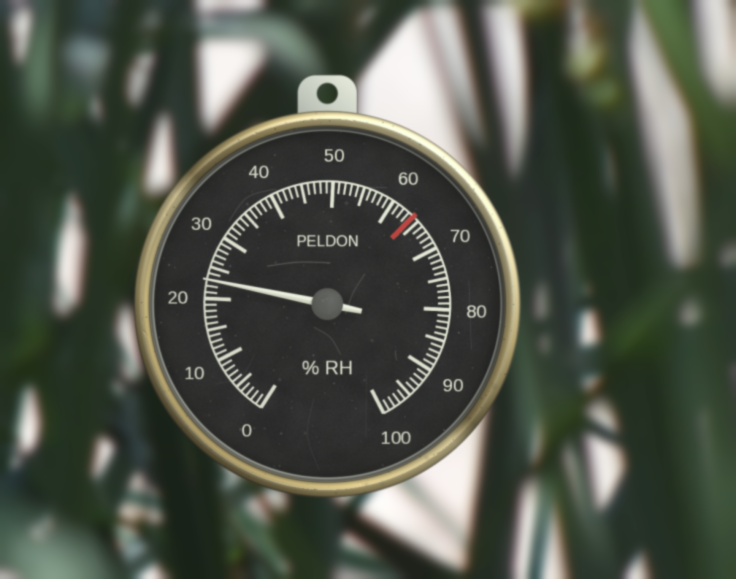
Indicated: value=23 unit=%
